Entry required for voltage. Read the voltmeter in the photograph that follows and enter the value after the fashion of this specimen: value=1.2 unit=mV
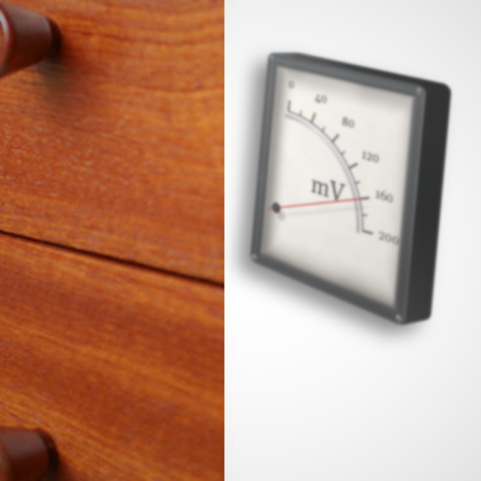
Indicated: value=160 unit=mV
